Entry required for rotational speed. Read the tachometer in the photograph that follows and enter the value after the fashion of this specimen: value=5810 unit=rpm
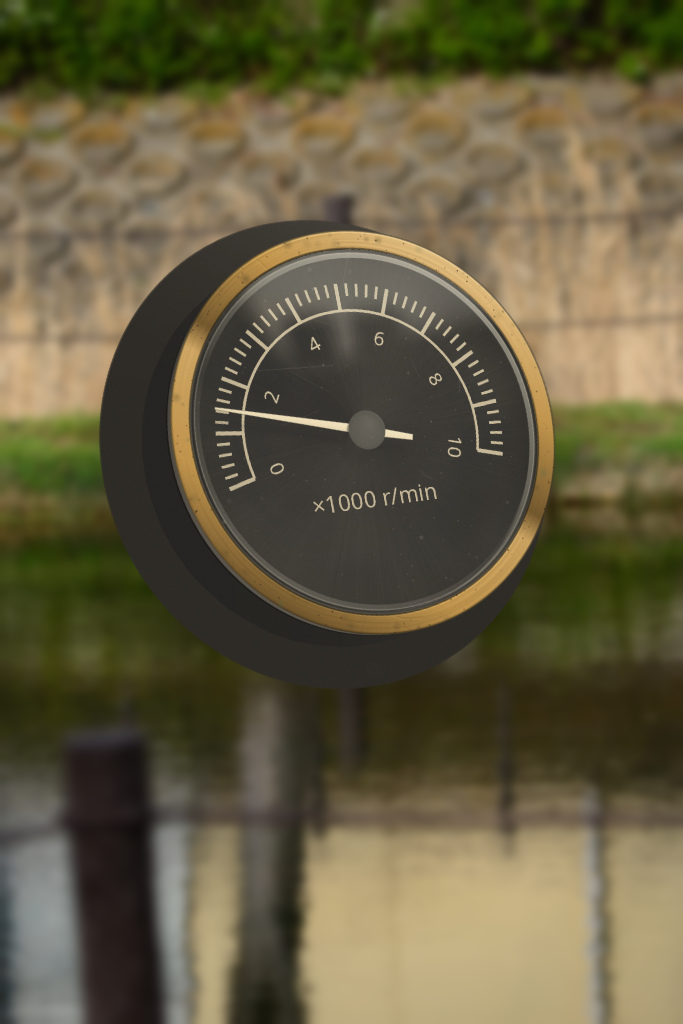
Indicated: value=1400 unit=rpm
